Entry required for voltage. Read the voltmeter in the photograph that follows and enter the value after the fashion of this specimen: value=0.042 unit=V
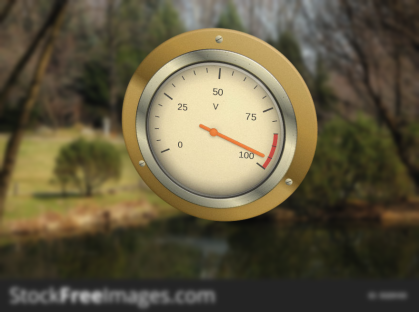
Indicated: value=95 unit=V
